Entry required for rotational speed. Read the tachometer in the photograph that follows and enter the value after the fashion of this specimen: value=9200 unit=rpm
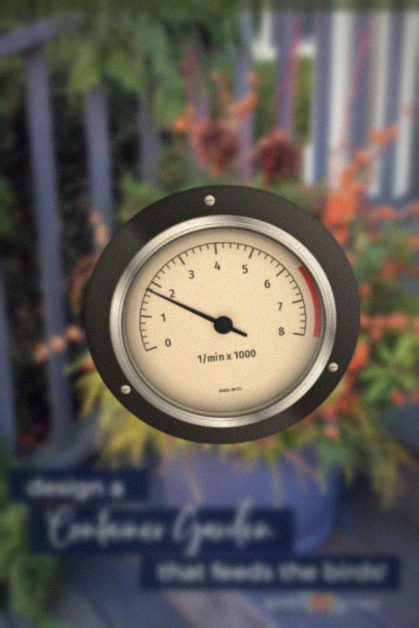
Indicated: value=1800 unit=rpm
